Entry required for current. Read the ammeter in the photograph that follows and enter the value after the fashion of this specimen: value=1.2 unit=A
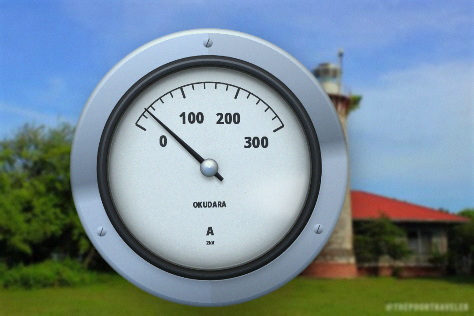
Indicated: value=30 unit=A
